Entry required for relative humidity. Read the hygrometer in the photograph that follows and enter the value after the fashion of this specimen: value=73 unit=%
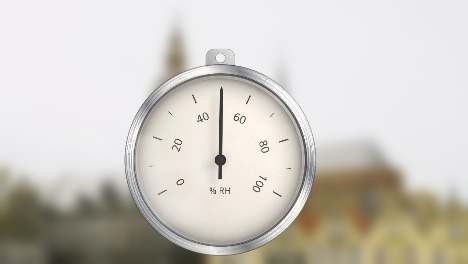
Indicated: value=50 unit=%
